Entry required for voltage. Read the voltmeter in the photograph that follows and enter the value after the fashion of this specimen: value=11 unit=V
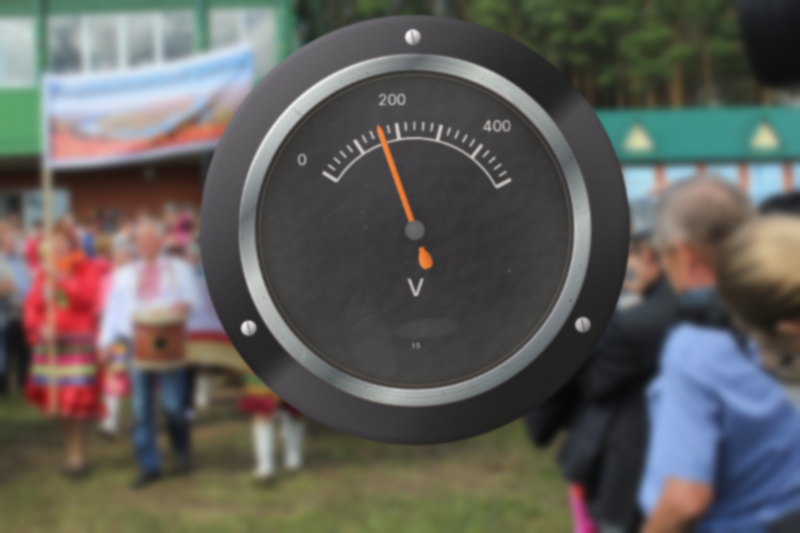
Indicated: value=160 unit=V
